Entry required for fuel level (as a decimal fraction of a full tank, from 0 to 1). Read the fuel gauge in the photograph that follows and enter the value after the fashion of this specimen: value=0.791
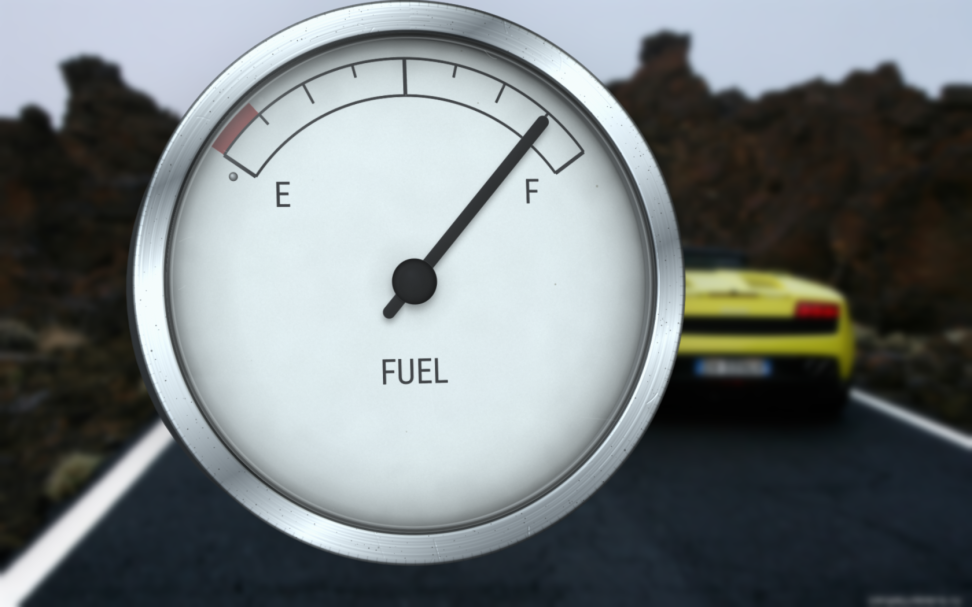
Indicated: value=0.875
